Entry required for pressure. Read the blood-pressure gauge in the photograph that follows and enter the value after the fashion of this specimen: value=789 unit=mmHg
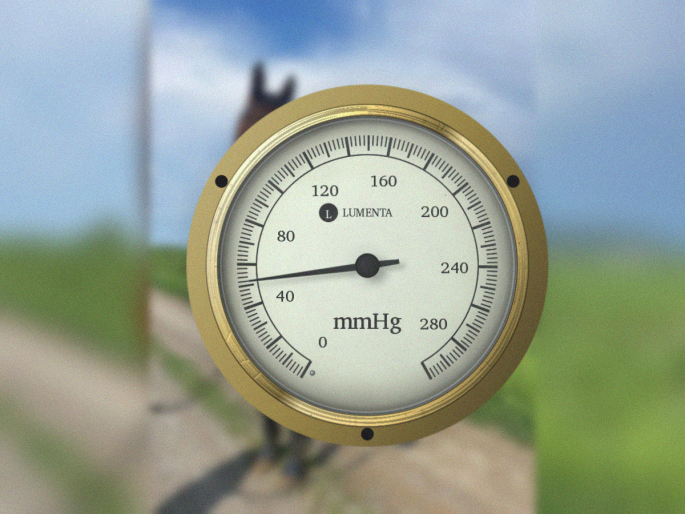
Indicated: value=52 unit=mmHg
